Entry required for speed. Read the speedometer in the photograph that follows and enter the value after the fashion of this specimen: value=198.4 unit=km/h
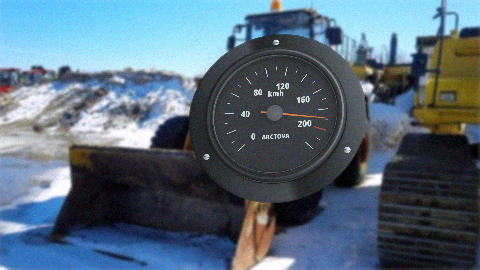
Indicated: value=190 unit=km/h
